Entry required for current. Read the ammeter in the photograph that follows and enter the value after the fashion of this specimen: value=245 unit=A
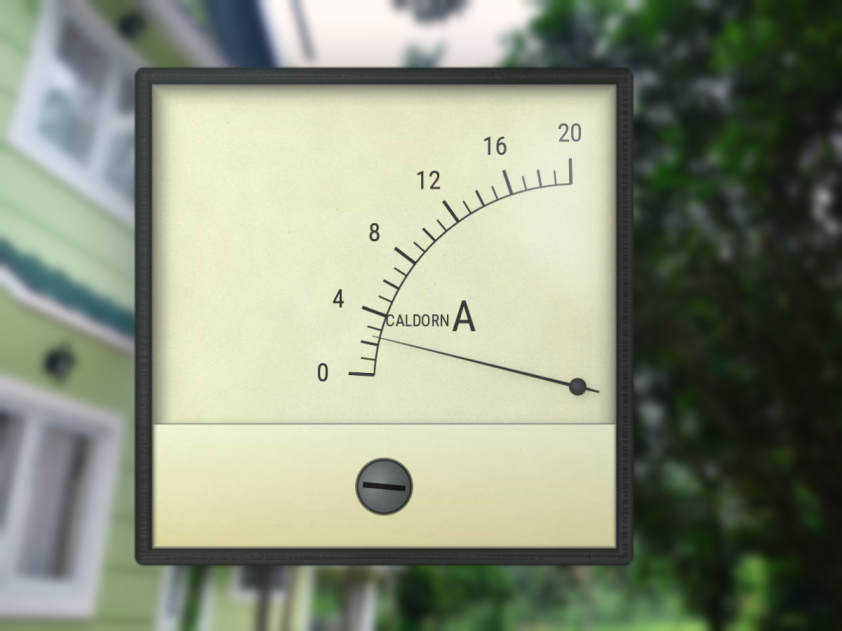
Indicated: value=2.5 unit=A
